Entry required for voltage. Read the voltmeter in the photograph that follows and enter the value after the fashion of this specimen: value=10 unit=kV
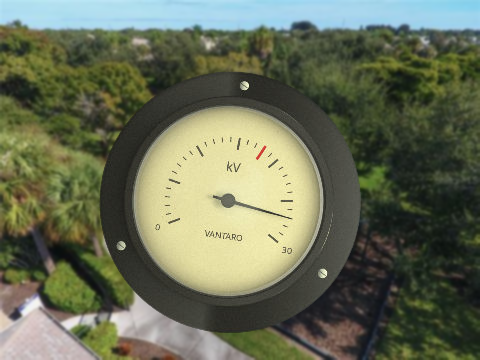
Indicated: value=27 unit=kV
